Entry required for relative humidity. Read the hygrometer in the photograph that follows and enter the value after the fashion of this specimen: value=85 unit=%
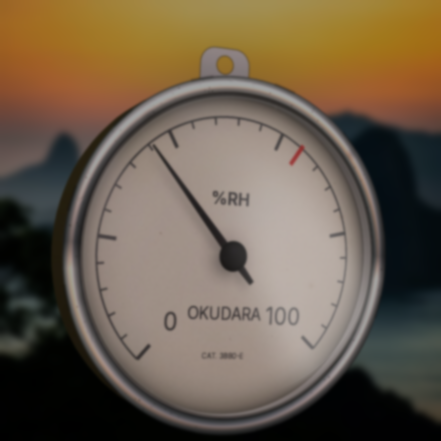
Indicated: value=36 unit=%
